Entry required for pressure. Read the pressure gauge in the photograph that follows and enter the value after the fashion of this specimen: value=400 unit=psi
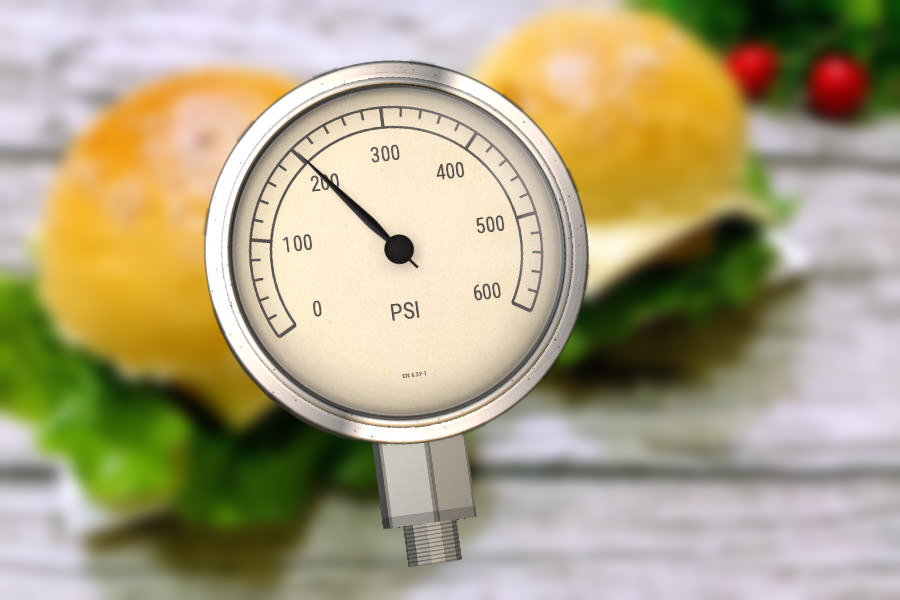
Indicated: value=200 unit=psi
